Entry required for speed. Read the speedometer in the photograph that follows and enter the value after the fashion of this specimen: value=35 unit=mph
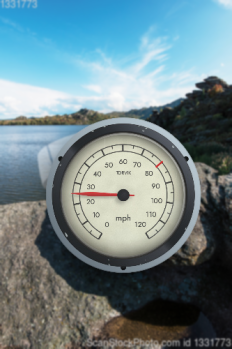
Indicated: value=25 unit=mph
